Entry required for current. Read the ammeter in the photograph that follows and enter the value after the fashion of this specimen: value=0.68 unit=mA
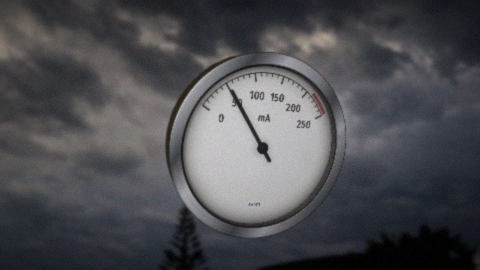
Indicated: value=50 unit=mA
